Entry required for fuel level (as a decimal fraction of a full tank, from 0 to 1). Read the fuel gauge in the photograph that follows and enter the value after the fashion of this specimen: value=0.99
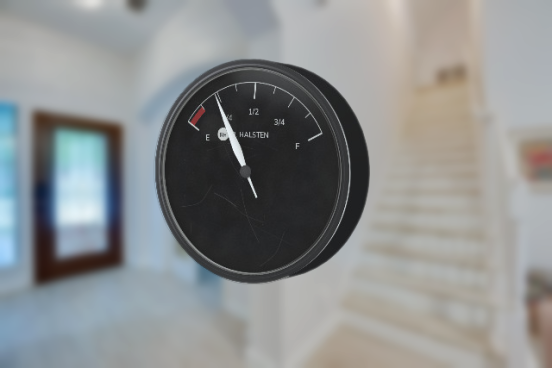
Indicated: value=0.25
